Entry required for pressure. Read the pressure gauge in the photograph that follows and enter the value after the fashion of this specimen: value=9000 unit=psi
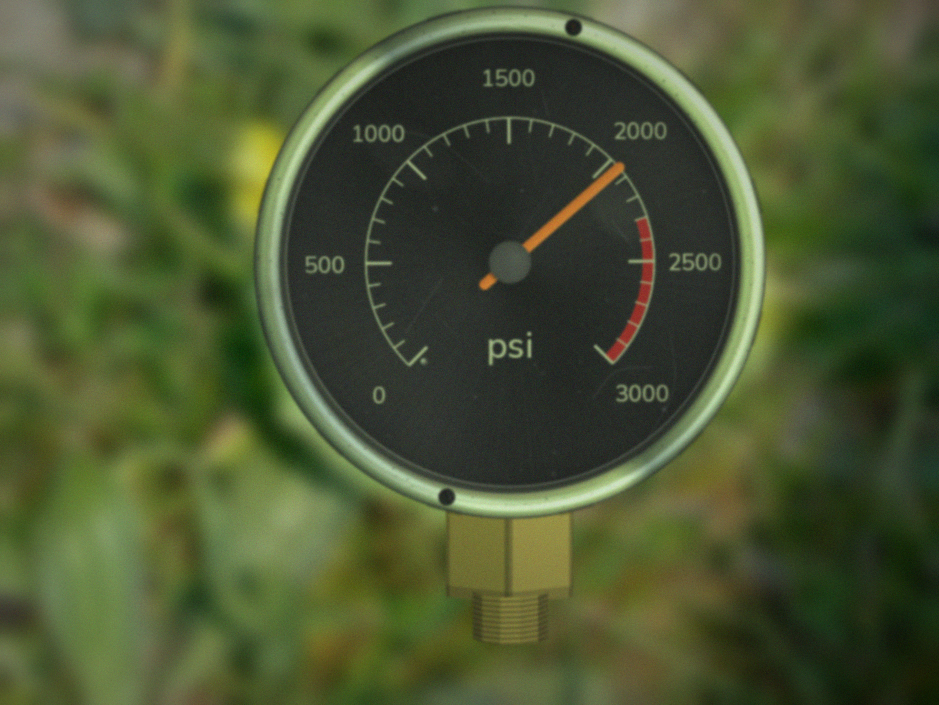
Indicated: value=2050 unit=psi
